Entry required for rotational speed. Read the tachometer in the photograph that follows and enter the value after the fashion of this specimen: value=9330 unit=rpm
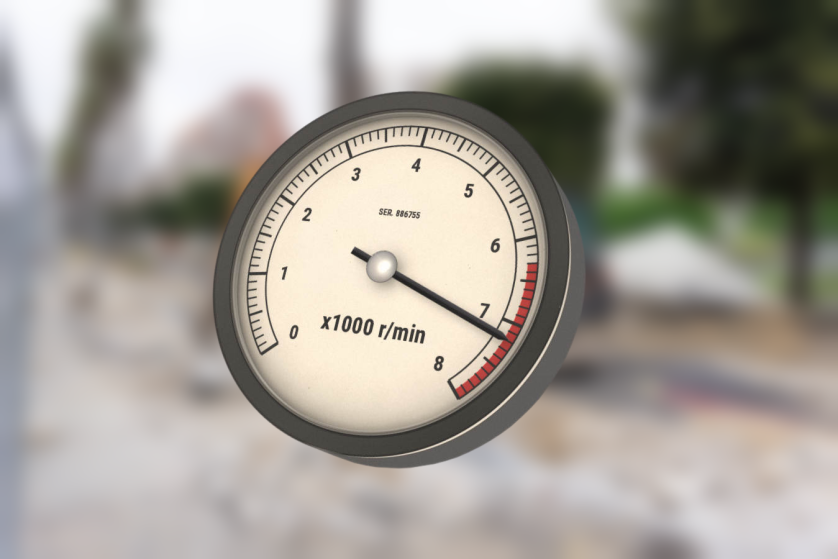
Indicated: value=7200 unit=rpm
